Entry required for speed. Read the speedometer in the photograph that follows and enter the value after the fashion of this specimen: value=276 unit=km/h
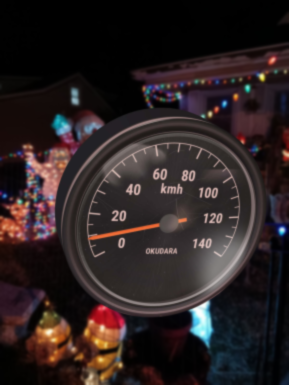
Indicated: value=10 unit=km/h
